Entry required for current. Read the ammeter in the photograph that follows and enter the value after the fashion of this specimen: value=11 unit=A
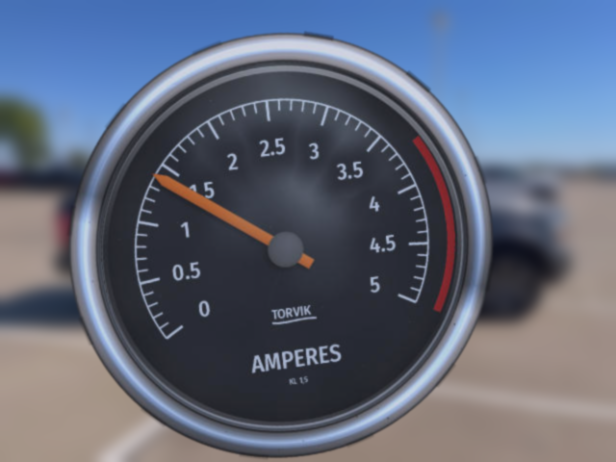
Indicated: value=1.4 unit=A
